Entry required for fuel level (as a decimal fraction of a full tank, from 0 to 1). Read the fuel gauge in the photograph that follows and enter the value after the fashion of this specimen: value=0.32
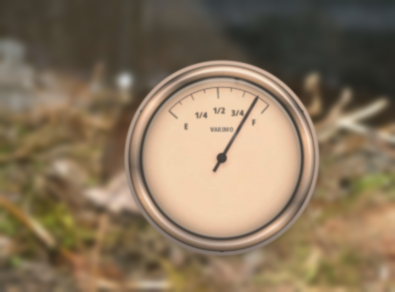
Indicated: value=0.875
